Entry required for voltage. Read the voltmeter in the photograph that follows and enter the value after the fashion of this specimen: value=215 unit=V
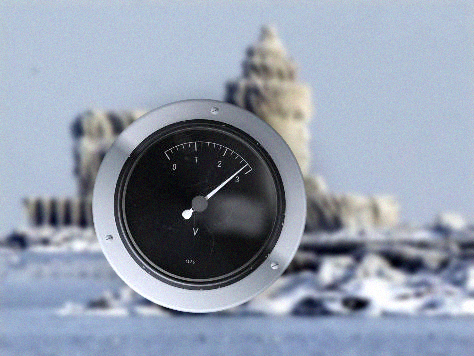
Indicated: value=2.8 unit=V
